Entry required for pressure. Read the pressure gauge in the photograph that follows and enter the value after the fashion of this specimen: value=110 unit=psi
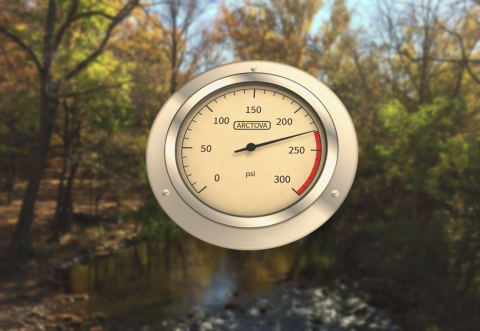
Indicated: value=230 unit=psi
